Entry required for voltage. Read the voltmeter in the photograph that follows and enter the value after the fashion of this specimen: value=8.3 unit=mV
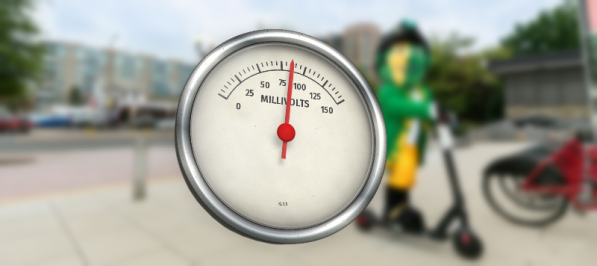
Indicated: value=85 unit=mV
